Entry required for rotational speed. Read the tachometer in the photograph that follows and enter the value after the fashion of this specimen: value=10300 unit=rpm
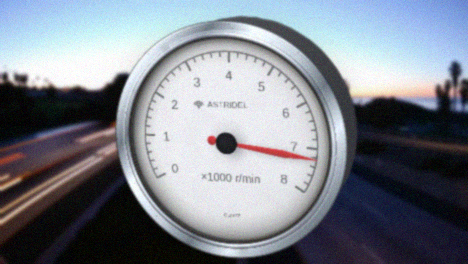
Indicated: value=7200 unit=rpm
